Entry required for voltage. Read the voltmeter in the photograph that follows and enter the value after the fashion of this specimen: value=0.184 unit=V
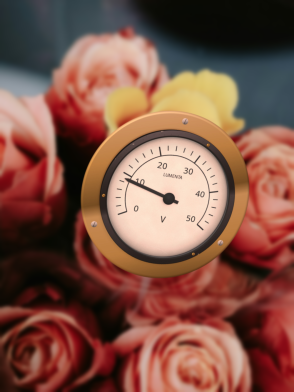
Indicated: value=9 unit=V
